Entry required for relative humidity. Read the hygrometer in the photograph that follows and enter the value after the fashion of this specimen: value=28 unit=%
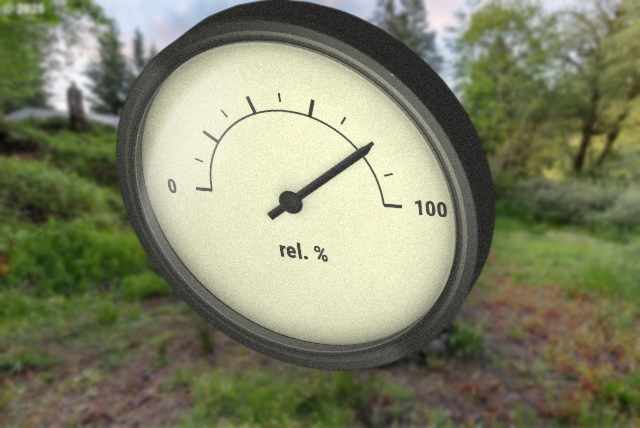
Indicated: value=80 unit=%
